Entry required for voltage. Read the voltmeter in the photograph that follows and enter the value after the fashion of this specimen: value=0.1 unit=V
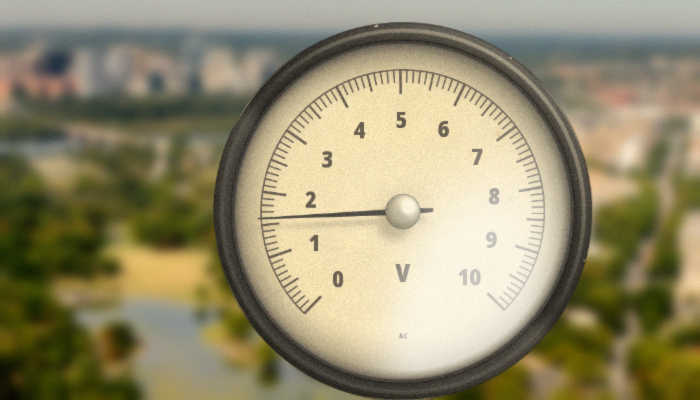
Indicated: value=1.6 unit=V
